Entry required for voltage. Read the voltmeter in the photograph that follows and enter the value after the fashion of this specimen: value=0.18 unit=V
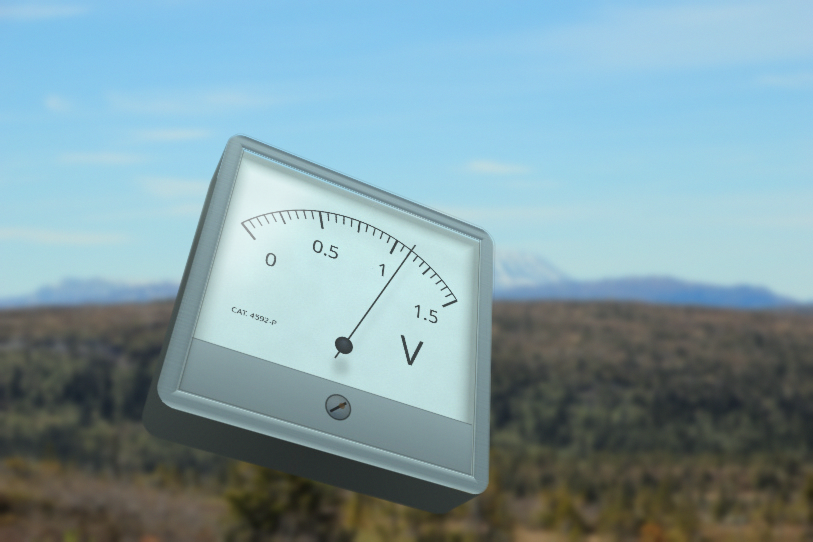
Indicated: value=1.1 unit=V
